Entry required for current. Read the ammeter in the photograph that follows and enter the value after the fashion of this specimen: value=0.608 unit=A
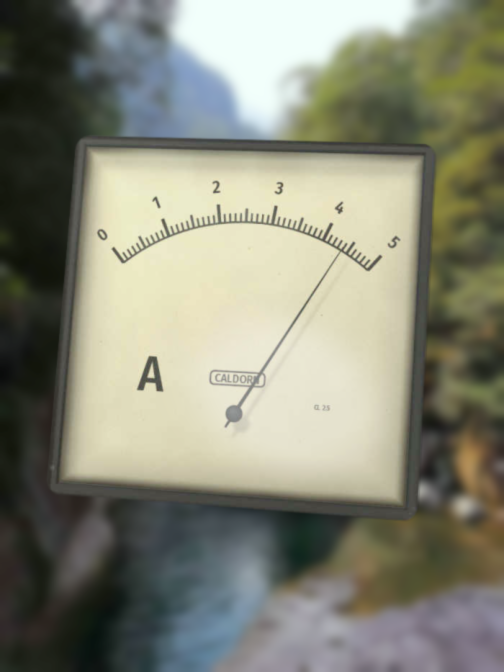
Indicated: value=4.4 unit=A
